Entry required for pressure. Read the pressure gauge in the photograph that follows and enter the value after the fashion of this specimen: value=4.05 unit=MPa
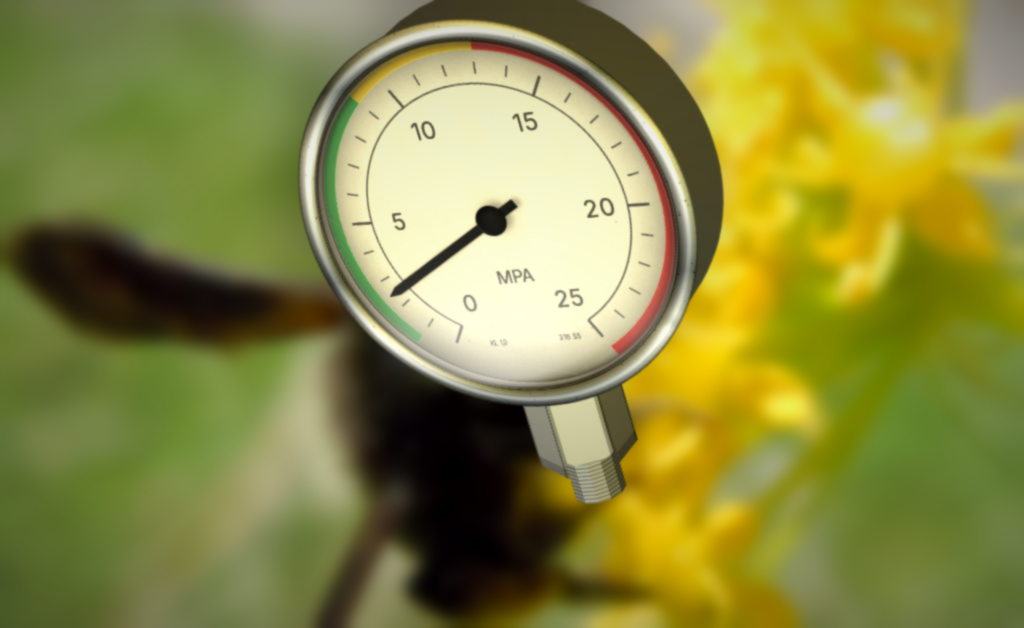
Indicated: value=2.5 unit=MPa
